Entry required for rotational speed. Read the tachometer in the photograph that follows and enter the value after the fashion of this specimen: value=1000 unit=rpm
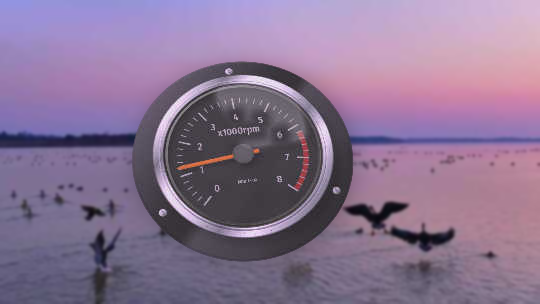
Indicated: value=1200 unit=rpm
